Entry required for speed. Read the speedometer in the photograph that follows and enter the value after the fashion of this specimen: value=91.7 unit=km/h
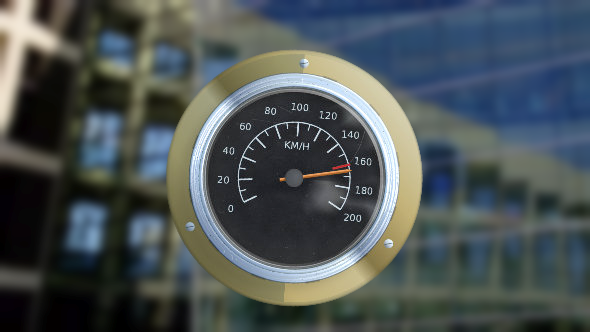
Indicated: value=165 unit=km/h
